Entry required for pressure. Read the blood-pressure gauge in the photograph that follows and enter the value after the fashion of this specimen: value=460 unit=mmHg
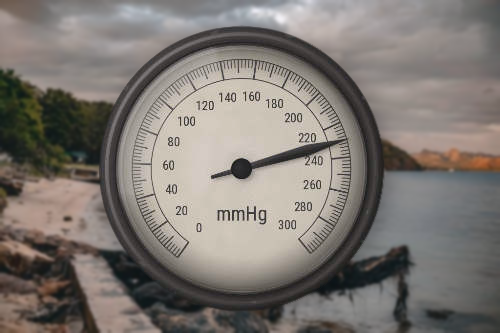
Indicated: value=230 unit=mmHg
